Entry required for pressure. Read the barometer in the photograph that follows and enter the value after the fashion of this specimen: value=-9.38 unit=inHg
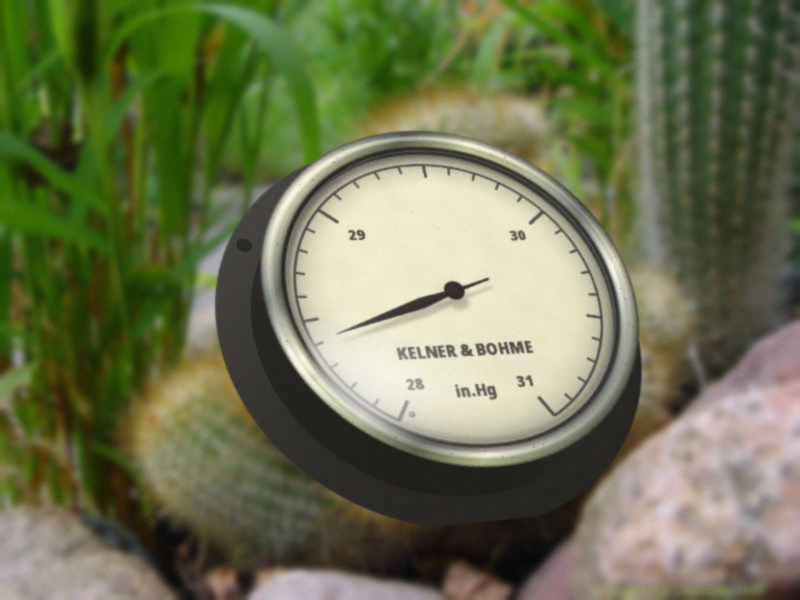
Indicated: value=28.4 unit=inHg
